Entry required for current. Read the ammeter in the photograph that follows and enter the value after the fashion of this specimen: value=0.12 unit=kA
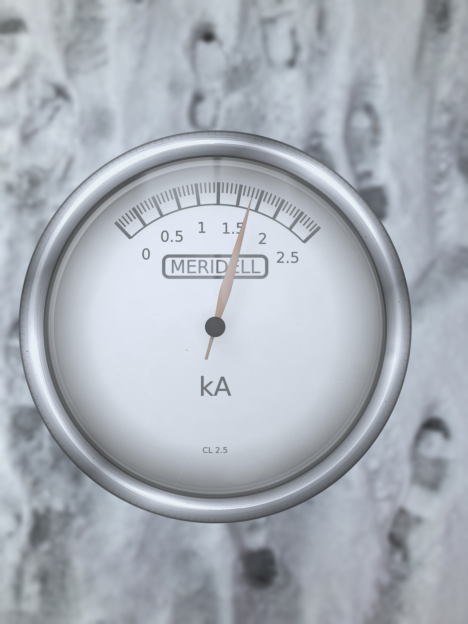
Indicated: value=1.65 unit=kA
